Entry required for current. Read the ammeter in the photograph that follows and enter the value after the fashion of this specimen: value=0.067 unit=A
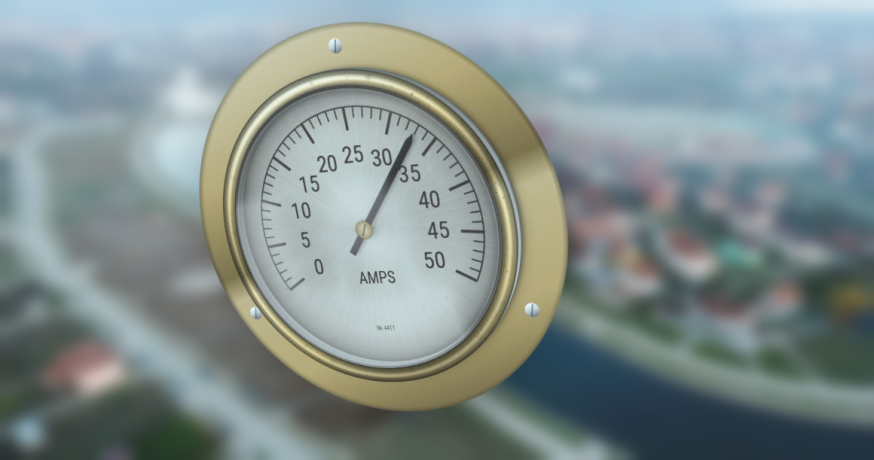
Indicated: value=33 unit=A
